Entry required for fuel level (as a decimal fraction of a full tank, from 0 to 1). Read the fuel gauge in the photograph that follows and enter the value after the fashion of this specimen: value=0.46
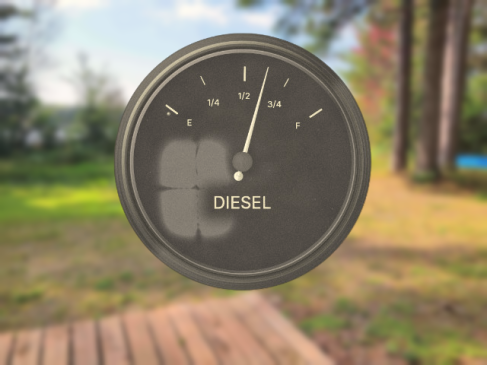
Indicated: value=0.625
